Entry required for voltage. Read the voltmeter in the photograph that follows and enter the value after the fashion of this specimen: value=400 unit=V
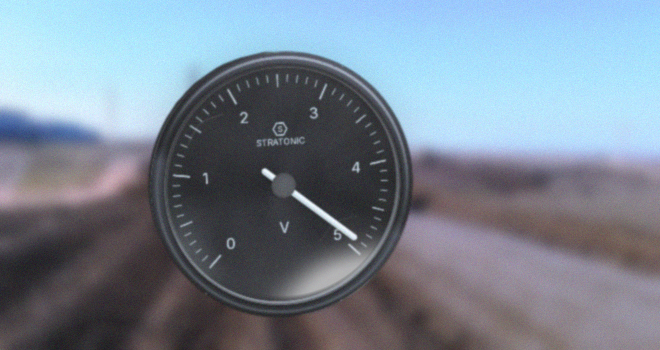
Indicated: value=4.9 unit=V
